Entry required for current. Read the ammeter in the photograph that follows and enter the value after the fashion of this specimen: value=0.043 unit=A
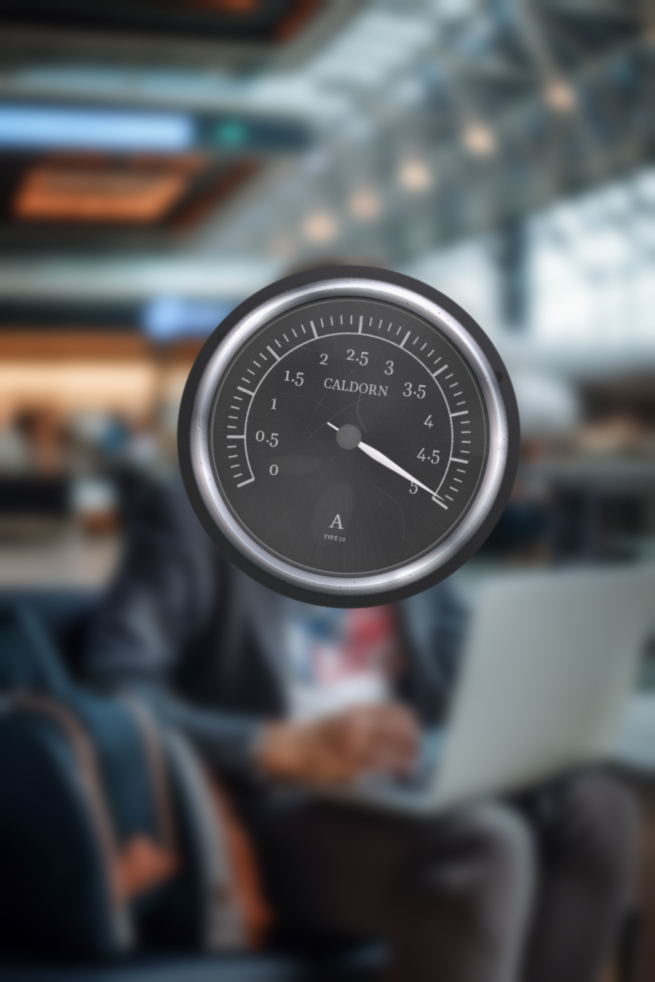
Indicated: value=4.95 unit=A
